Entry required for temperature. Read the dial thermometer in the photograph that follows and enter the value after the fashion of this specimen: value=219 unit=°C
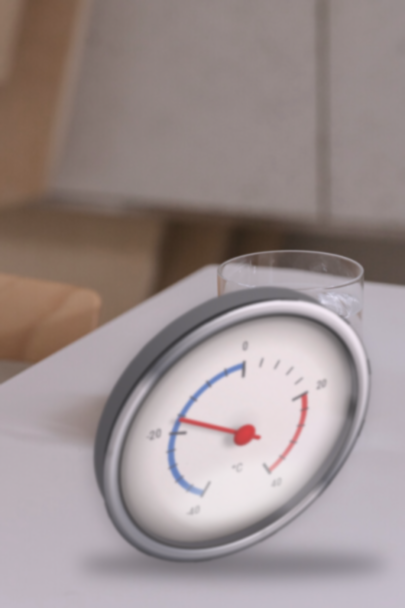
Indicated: value=-16 unit=°C
